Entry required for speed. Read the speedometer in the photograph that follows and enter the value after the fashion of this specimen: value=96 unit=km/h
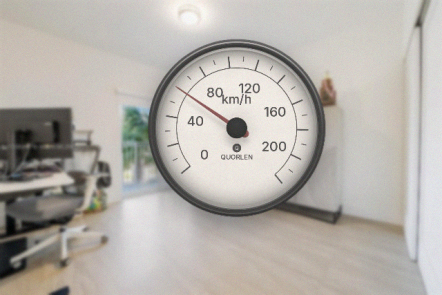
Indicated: value=60 unit=km/h
